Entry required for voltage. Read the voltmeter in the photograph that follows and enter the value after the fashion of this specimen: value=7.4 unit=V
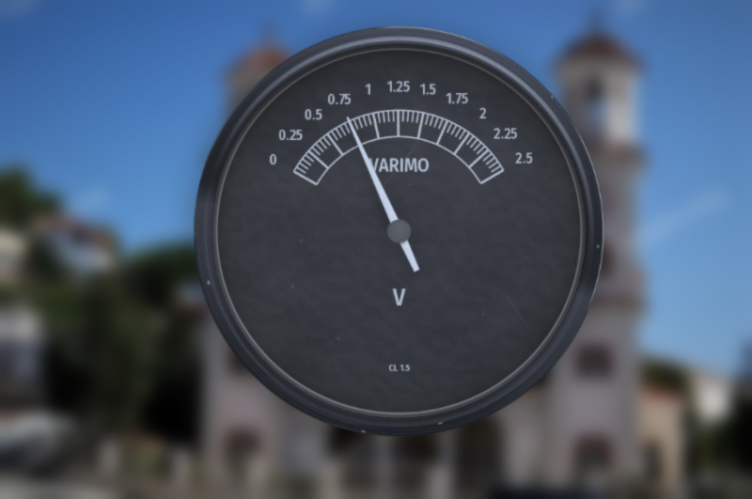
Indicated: value=0.75 unit=V
